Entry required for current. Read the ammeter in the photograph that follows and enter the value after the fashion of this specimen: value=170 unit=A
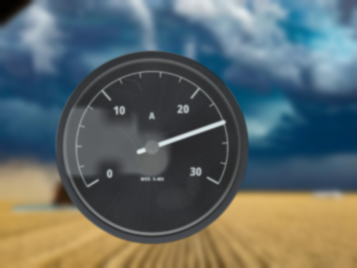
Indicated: value=24 unit=A
